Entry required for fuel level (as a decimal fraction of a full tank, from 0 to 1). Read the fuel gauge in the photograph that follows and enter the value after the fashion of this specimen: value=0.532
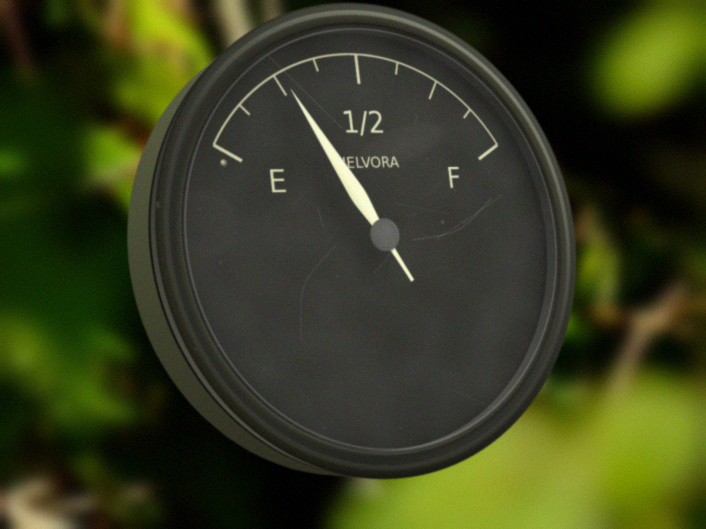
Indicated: value=0.25
